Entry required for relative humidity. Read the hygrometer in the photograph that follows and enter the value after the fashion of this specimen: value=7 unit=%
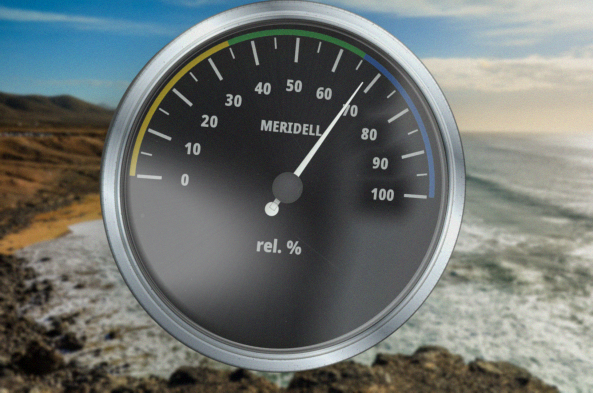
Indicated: value=67.5 unit=%
